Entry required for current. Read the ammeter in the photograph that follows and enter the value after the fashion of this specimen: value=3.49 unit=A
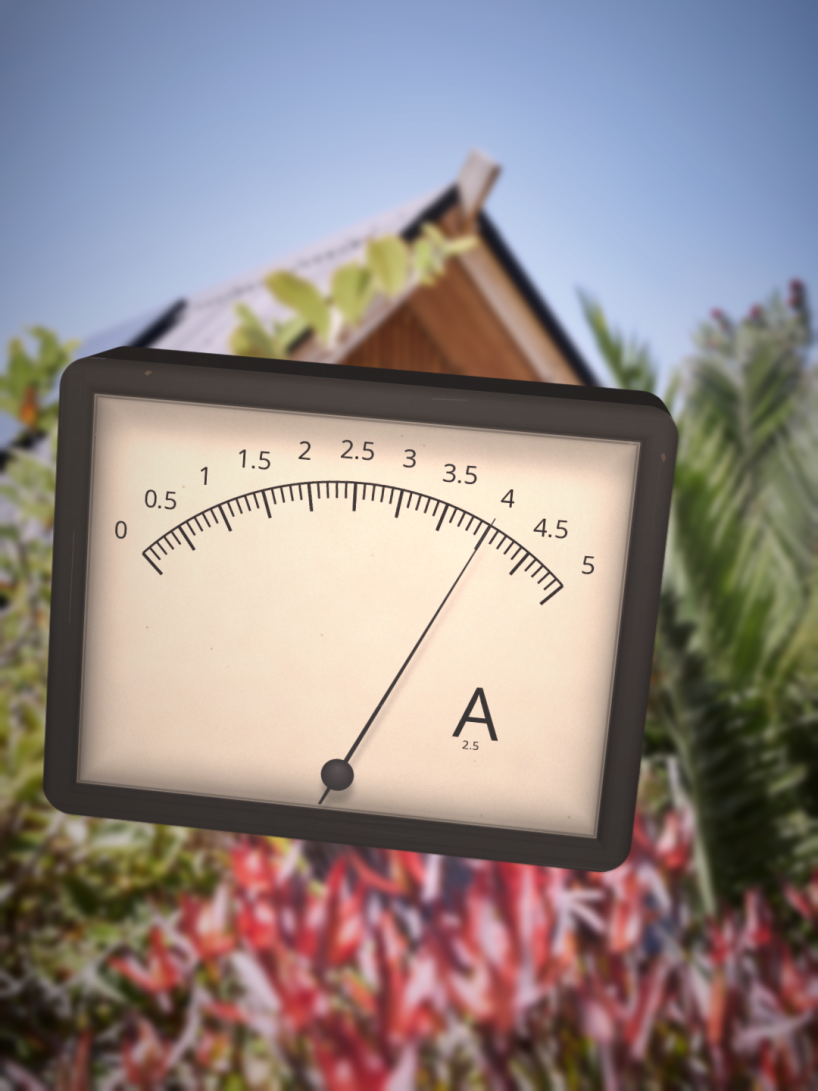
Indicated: value=4 unit=A
